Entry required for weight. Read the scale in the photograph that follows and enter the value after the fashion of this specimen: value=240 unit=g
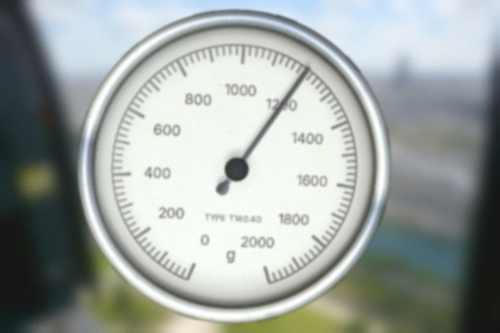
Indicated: value=1200 unit=g
